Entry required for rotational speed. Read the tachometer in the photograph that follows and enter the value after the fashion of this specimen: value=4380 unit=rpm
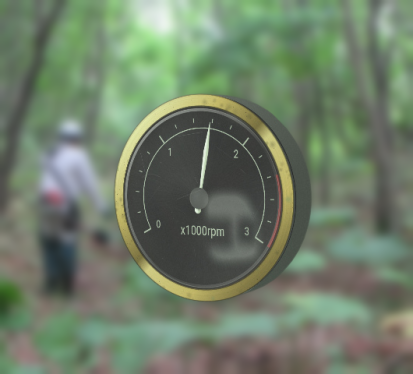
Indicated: value=1600 unit=rpm
